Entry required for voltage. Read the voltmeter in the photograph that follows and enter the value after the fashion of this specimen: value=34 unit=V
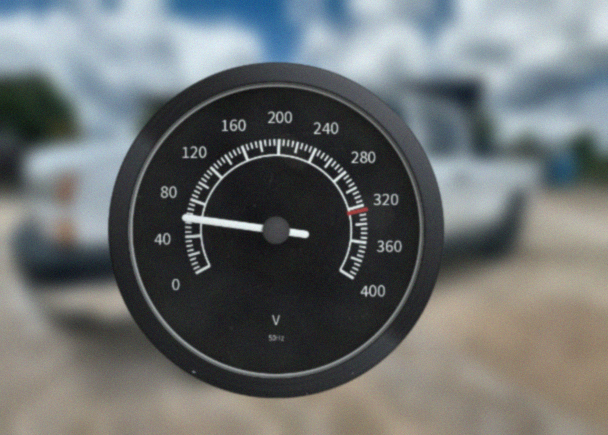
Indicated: value=60 unit=V
